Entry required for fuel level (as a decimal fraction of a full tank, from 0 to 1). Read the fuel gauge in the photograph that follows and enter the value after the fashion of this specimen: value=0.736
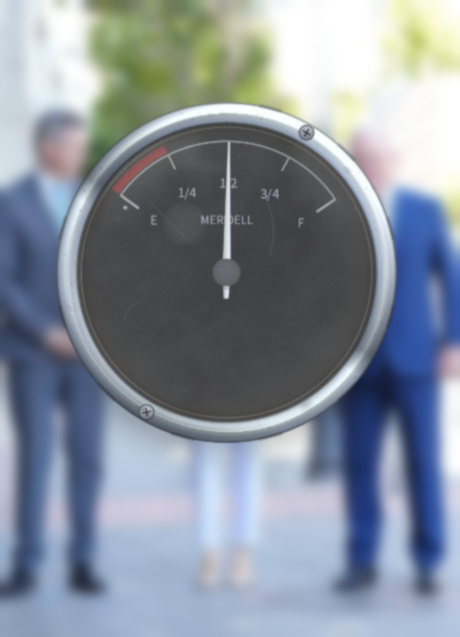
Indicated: value=0.5
